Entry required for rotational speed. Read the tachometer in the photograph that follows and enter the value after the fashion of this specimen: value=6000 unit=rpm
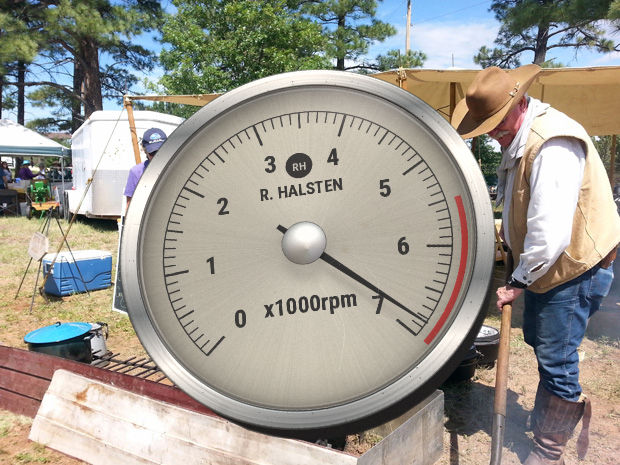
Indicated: value=6850 unit=rpm
